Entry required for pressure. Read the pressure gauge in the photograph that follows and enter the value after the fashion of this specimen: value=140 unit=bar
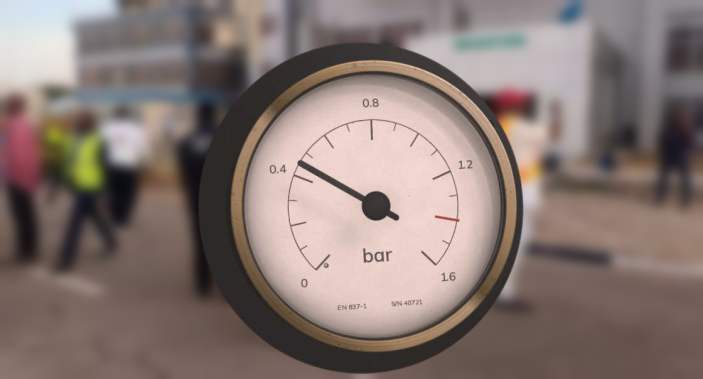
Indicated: value=0.45 unit=bar
